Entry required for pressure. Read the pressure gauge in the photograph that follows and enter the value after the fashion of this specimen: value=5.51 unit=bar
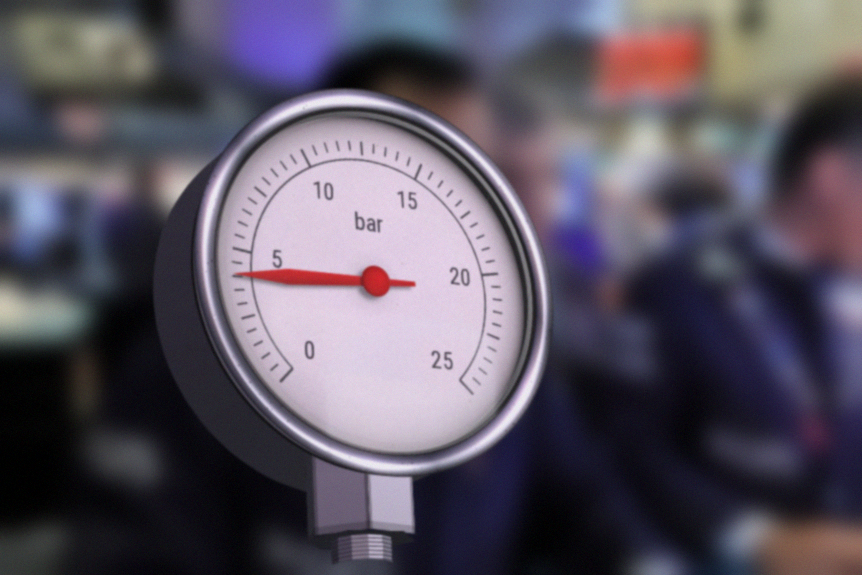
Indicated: value=4 unit=bar
